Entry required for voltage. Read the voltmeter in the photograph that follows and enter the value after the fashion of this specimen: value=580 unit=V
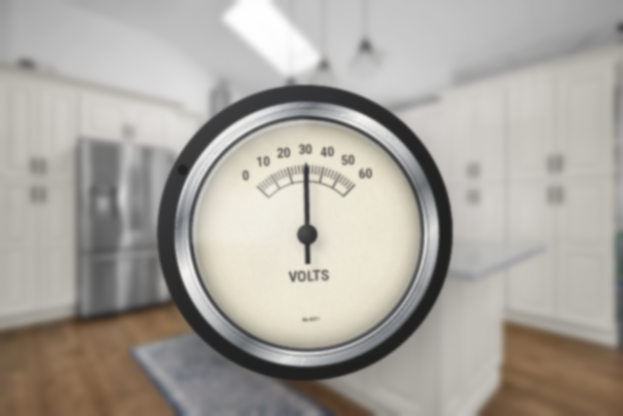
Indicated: value=30 unit=V
